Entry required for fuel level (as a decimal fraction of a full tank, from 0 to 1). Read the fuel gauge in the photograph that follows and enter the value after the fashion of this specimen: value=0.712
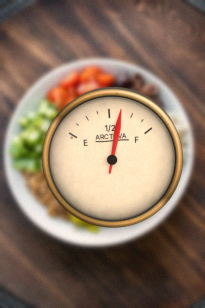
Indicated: value=0.625
